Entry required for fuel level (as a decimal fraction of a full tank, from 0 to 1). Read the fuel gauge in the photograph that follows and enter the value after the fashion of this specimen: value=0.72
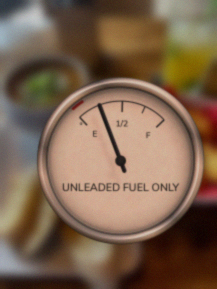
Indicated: value=0.25
